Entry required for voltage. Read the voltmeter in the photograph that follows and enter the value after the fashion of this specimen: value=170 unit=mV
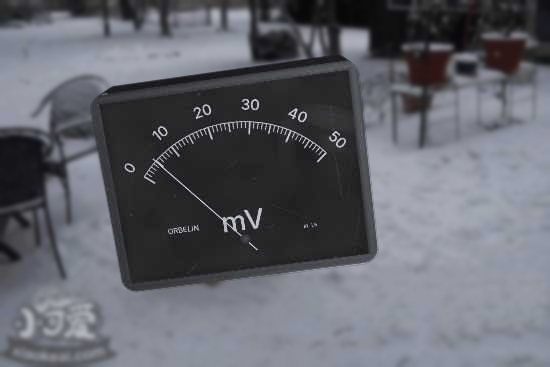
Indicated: value=5 unit=mV
